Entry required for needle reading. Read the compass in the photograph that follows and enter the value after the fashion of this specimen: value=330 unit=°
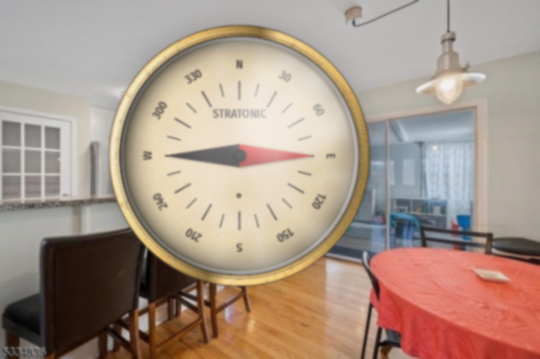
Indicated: value=90 unit=°
